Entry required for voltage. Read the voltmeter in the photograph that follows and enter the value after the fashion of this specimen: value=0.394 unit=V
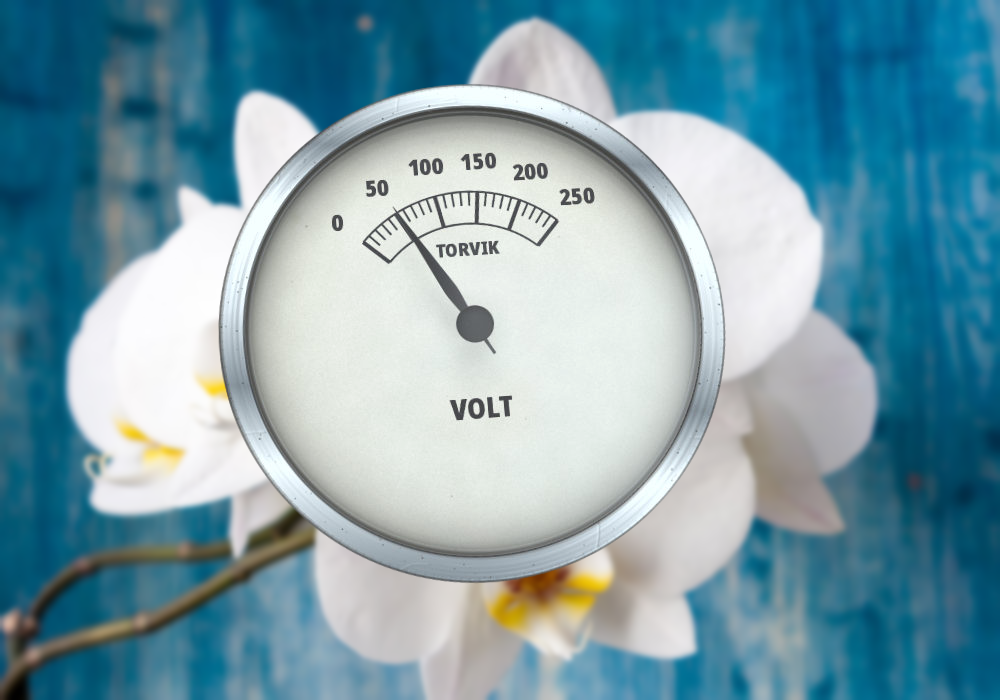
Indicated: value=50 unit=V
